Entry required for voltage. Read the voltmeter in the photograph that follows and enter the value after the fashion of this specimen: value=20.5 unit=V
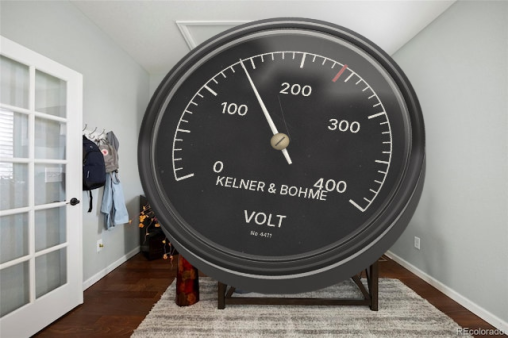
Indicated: value=140 unit=V
